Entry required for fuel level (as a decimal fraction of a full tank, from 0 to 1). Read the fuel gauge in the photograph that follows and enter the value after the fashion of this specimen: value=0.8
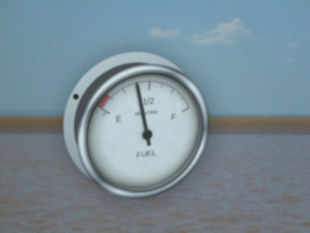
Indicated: value=0.375
